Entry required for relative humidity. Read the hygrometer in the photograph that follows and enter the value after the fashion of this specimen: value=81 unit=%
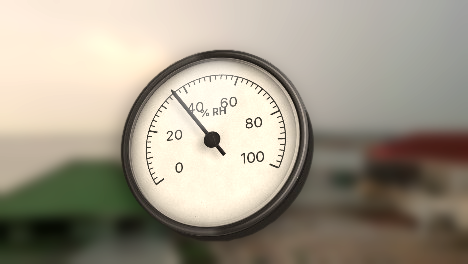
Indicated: value=36 unit=%
